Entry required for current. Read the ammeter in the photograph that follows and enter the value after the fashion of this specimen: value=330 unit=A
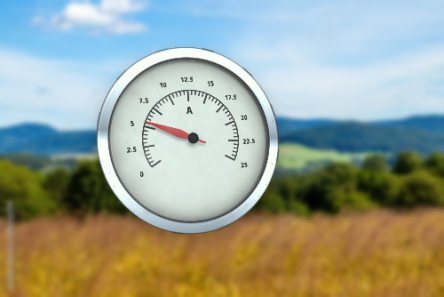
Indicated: value=5.5 unit=A
